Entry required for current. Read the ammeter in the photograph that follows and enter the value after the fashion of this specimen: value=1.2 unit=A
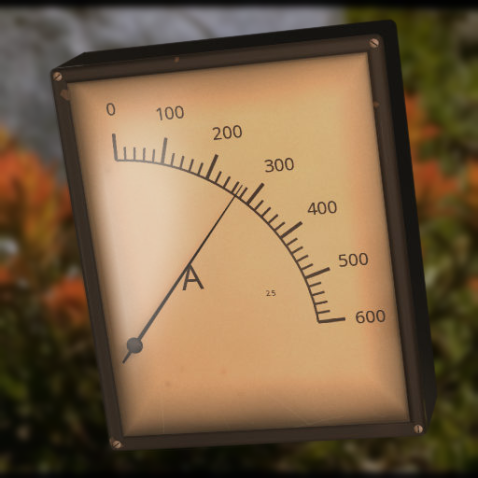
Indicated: value=270 unit=A
